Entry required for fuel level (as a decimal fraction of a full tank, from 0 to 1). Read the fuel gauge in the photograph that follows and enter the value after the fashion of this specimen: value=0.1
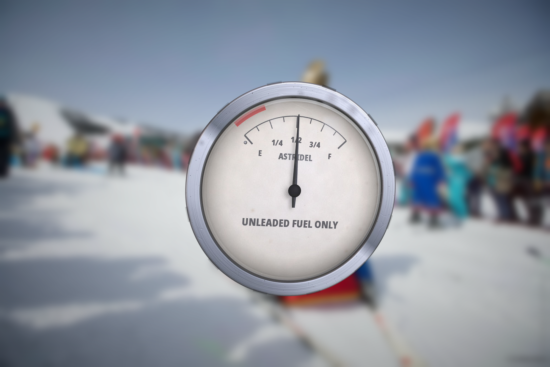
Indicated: value=0.5
